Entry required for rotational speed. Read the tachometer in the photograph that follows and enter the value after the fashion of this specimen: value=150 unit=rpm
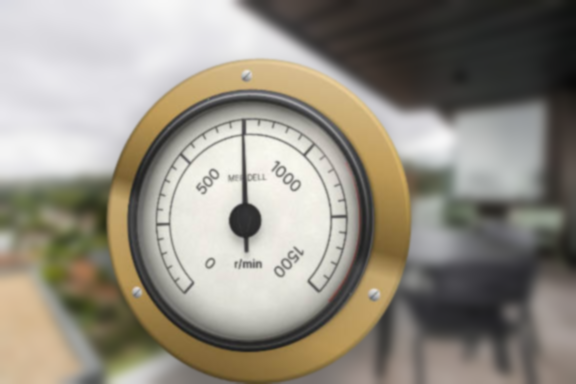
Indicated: value=750 unit=rpm
